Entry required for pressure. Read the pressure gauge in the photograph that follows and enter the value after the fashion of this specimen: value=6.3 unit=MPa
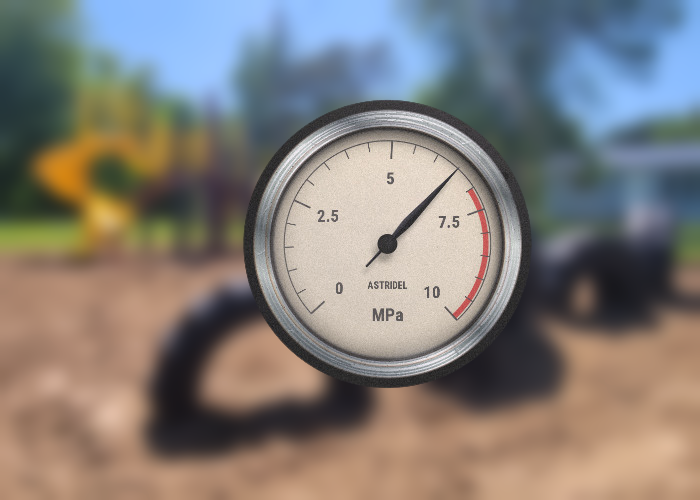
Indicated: value=6.5 unit=MPa
